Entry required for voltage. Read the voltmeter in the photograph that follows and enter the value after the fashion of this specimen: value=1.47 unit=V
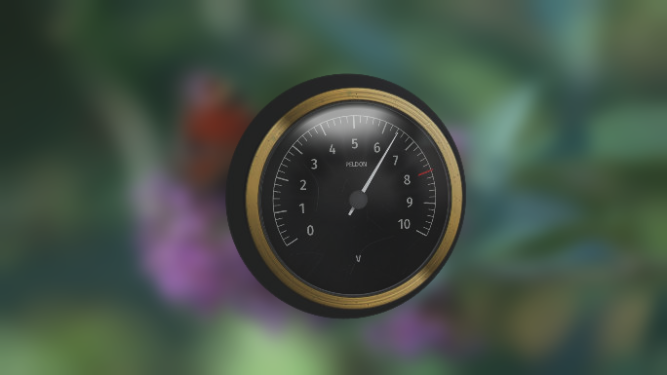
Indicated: value=6.4 unit=V
